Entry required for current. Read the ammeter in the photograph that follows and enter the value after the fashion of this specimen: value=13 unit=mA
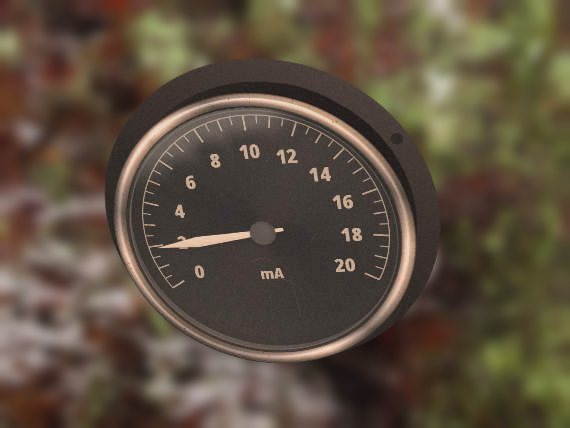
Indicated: value=2 unit=mA
